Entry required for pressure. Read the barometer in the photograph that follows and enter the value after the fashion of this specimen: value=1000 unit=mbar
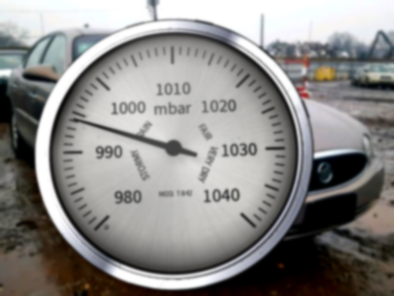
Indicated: value=994 unit=mbar
